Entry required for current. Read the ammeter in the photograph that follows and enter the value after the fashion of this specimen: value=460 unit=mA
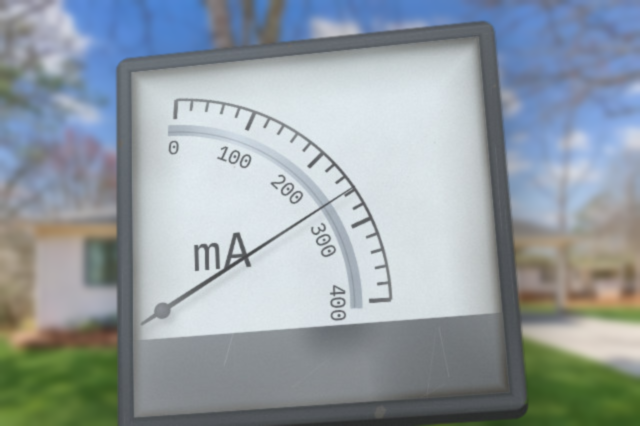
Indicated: value=260 unit=mA
